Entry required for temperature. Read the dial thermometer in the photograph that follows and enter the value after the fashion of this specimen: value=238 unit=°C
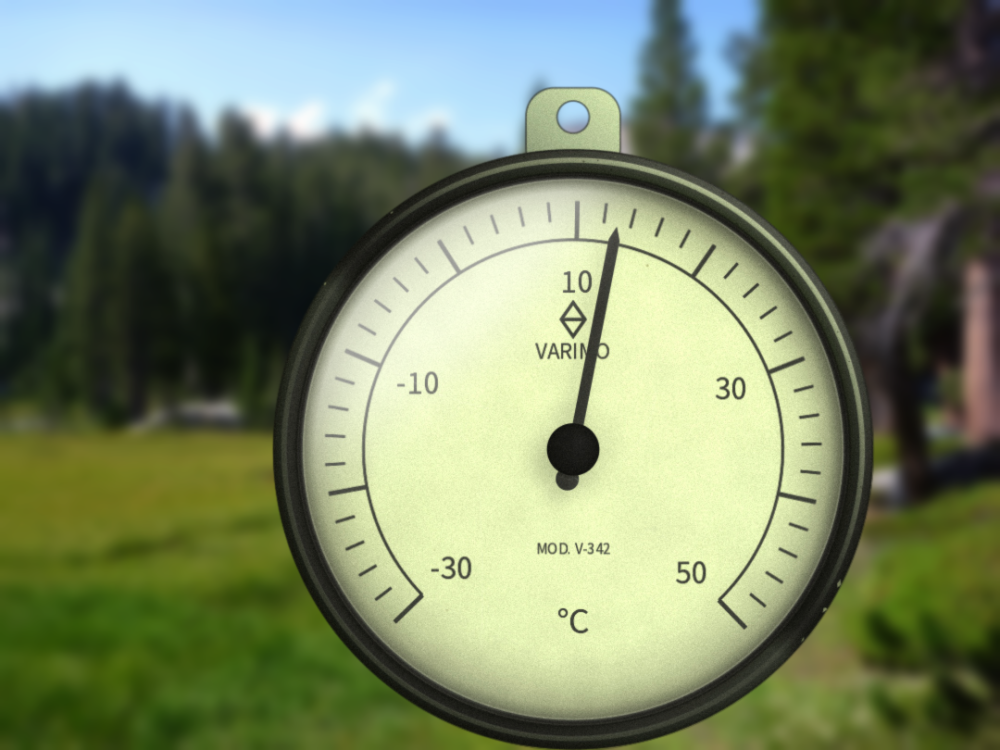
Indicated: value=13 unit=°C
